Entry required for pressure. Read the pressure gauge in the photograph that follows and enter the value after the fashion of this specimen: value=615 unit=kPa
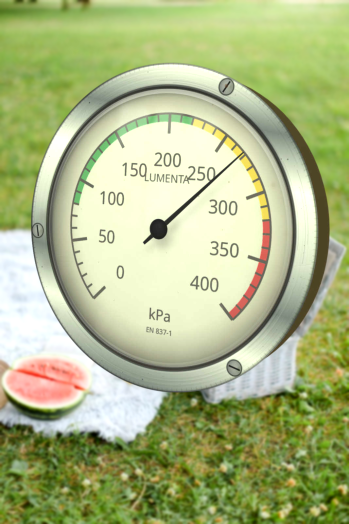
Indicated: value=270 unit=kPa
